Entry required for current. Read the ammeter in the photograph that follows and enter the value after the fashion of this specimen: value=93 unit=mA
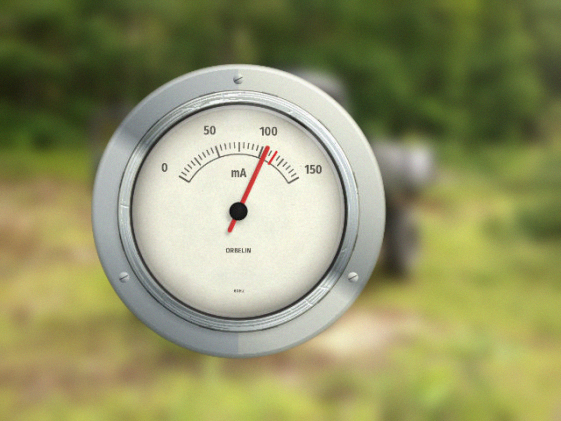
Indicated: value=105 unit=mA
